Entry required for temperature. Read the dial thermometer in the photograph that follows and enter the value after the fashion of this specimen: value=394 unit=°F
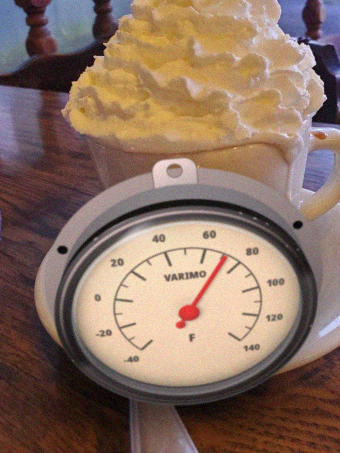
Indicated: value=70 unit=°F
